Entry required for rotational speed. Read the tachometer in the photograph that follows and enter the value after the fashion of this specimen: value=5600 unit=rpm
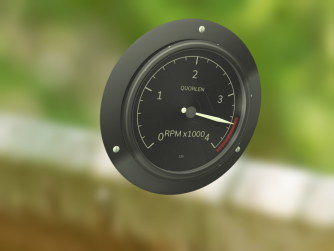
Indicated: value=3500 unit=rpm
